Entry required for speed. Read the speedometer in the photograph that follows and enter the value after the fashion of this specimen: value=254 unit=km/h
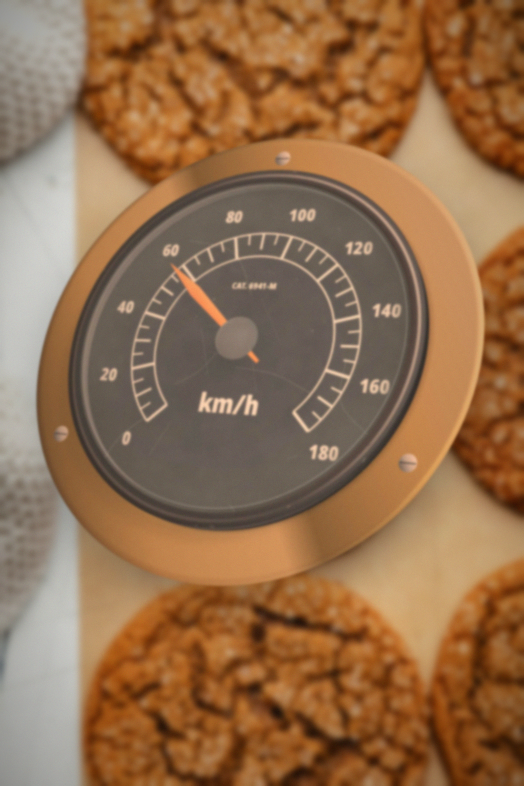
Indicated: value=57.5 unit=km/h
